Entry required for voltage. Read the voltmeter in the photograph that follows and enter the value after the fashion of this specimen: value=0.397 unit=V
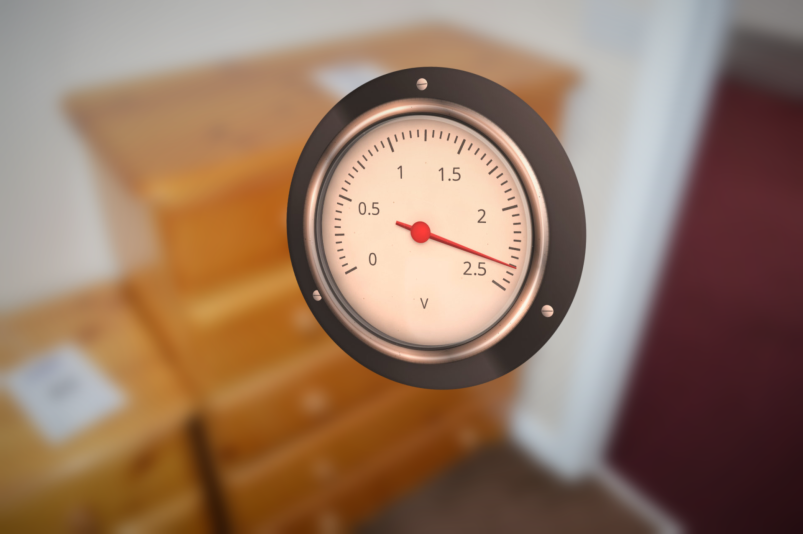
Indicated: value=2.35 unit=V
